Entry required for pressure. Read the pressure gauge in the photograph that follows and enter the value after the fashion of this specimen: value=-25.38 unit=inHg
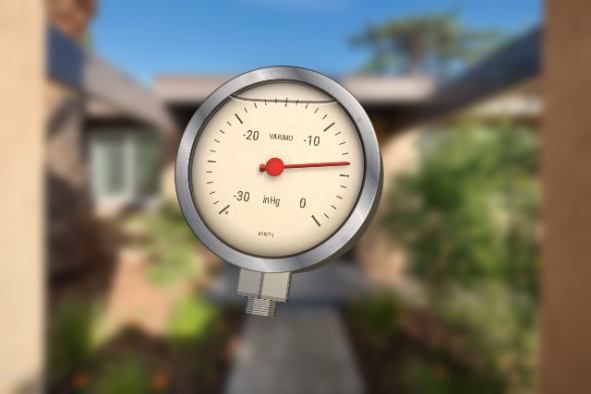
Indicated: value=-6 unit=inHg
